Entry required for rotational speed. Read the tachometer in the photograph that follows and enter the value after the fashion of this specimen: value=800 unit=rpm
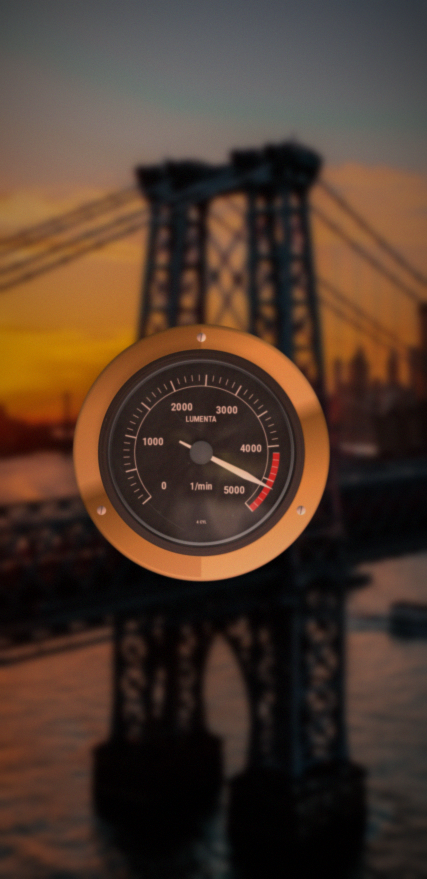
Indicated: value=4600 unit=rpm
